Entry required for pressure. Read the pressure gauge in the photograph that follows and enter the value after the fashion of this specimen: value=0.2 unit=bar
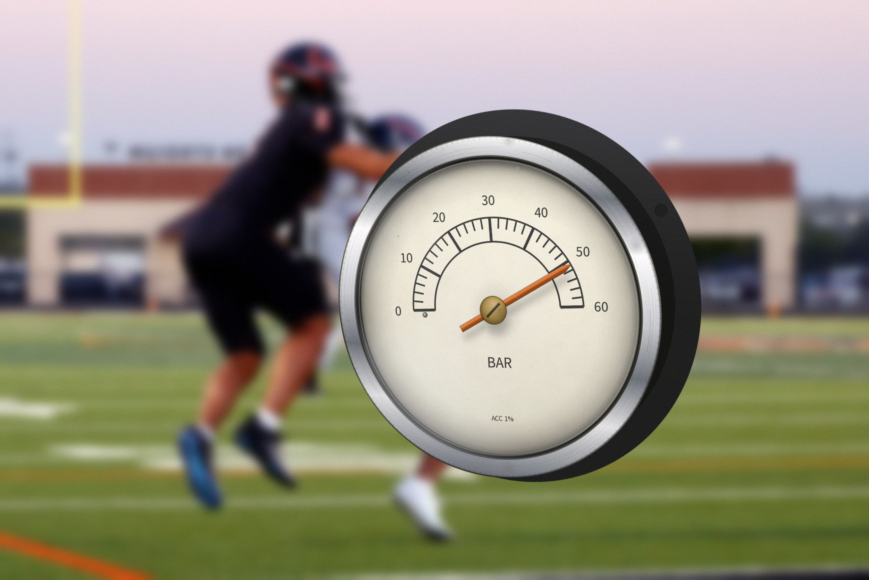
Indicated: value=51 unit=bar
